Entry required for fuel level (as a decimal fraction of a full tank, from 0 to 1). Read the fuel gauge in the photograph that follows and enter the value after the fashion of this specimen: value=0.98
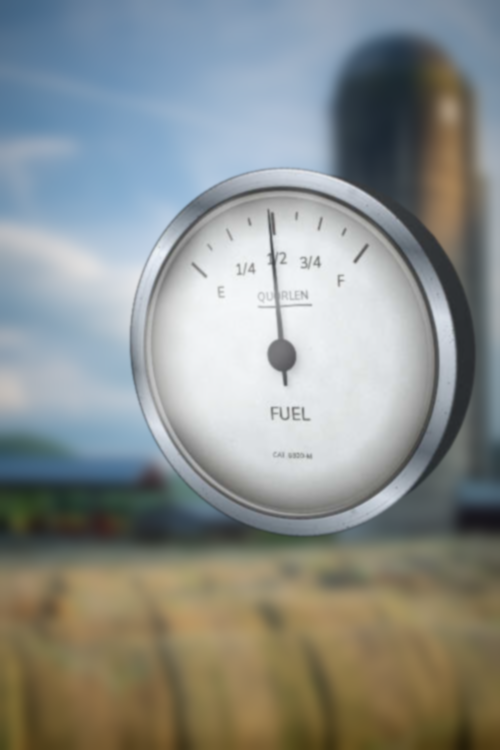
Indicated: value=0.5
